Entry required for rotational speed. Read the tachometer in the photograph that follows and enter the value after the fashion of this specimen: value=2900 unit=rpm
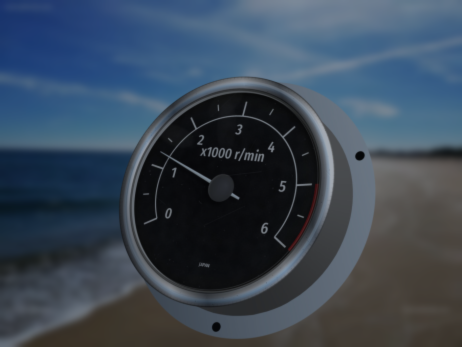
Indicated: value=1250 unit=rpm
